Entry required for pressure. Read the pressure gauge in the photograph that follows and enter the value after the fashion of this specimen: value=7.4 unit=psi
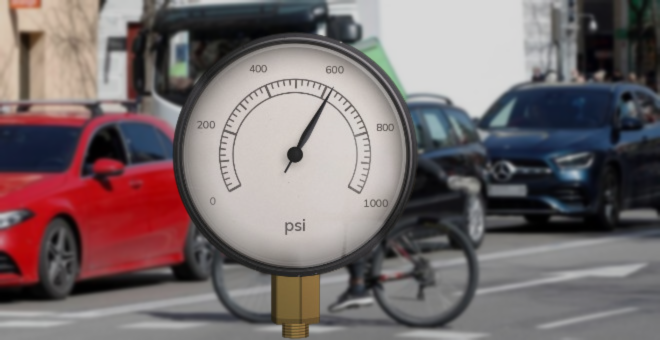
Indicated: value=620 unit=psi
